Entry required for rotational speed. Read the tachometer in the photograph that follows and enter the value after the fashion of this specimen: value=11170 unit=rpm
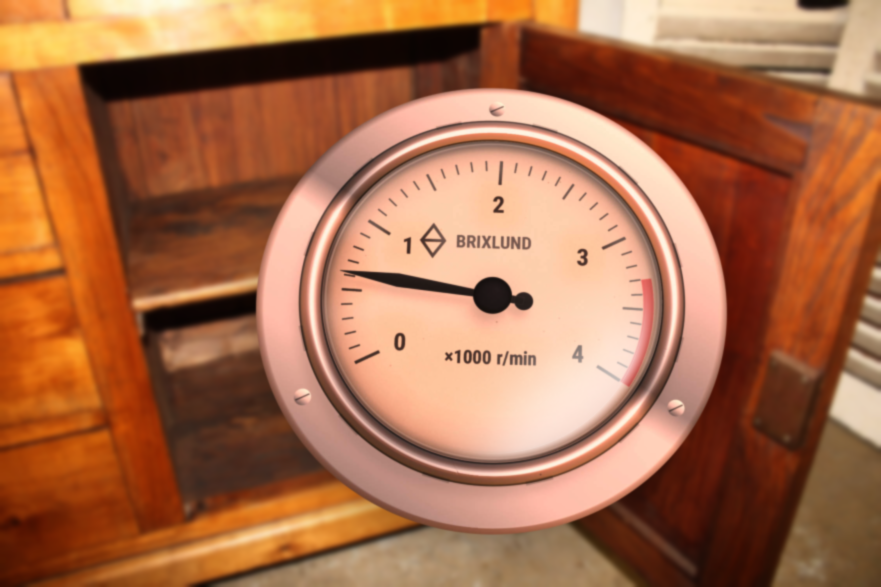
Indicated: value=600 unit=rpm
